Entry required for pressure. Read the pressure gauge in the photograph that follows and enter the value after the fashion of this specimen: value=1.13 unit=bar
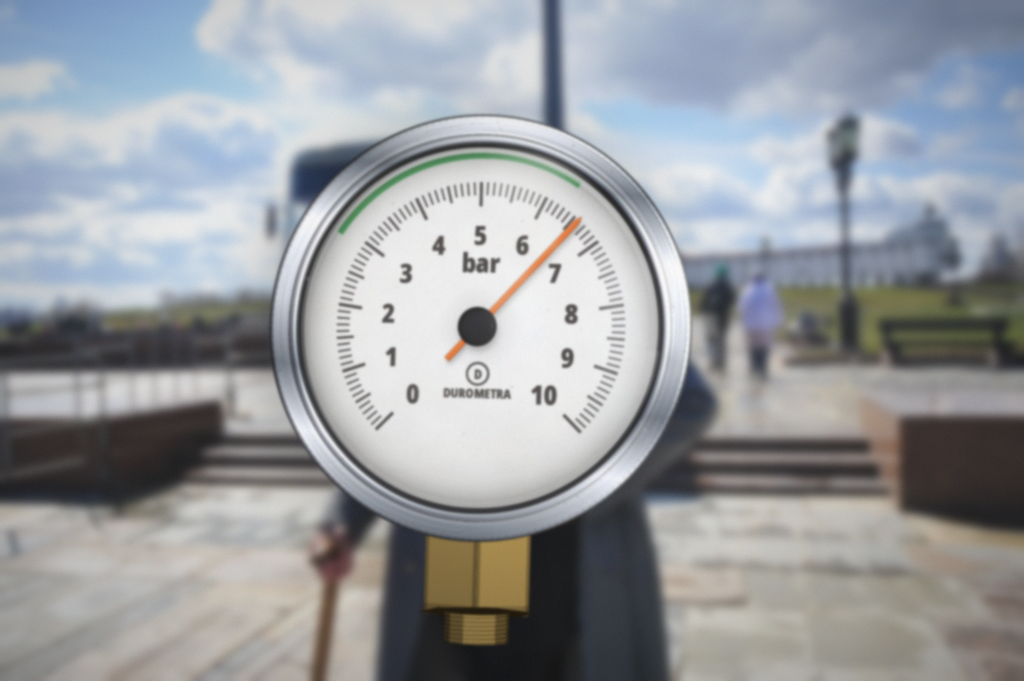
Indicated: value=6.6 unit=bar
